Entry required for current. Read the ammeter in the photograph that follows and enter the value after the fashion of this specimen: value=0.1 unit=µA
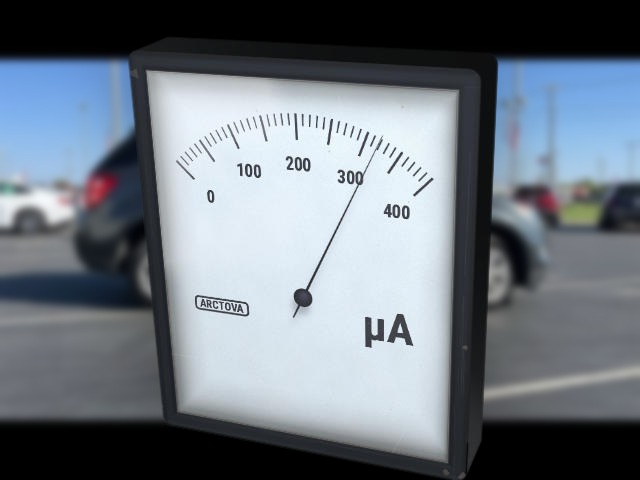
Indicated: value=320 unit=µA
